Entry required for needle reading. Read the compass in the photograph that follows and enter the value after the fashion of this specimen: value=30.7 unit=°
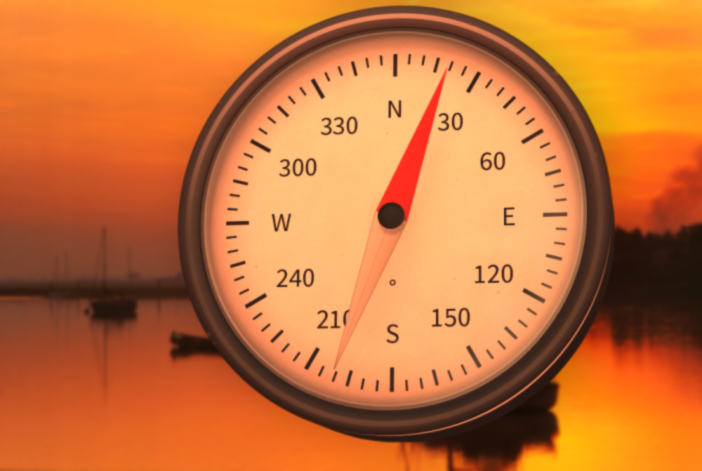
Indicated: value=20 unit=°
